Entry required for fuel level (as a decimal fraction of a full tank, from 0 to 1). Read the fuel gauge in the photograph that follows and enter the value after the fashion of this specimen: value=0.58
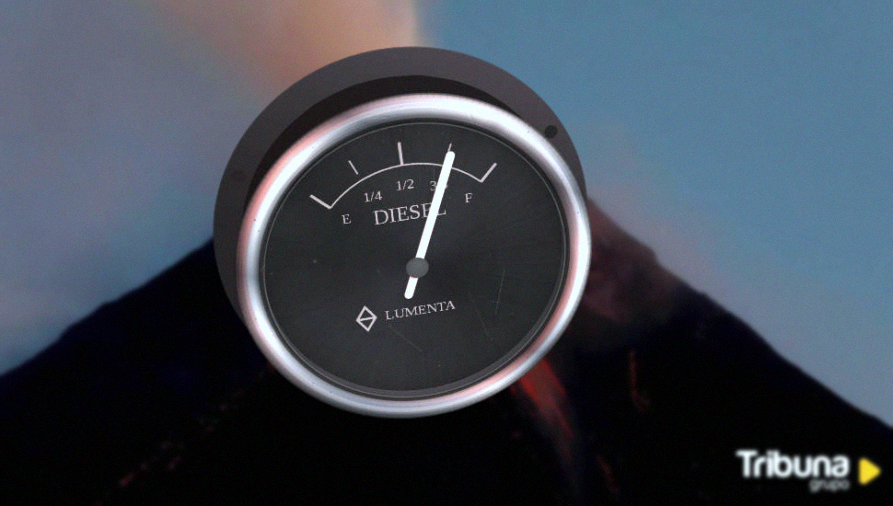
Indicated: value=0.75
